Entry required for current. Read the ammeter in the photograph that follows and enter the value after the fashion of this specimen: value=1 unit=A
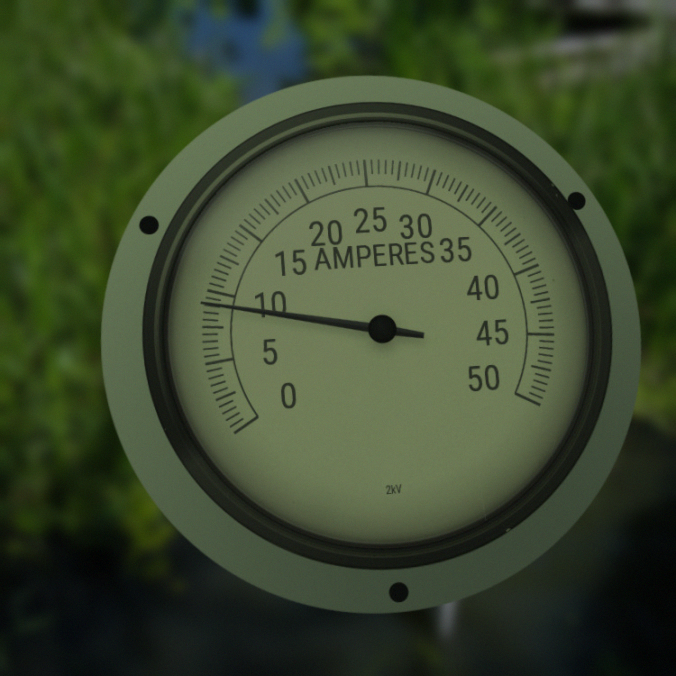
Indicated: value=9 unit=A
